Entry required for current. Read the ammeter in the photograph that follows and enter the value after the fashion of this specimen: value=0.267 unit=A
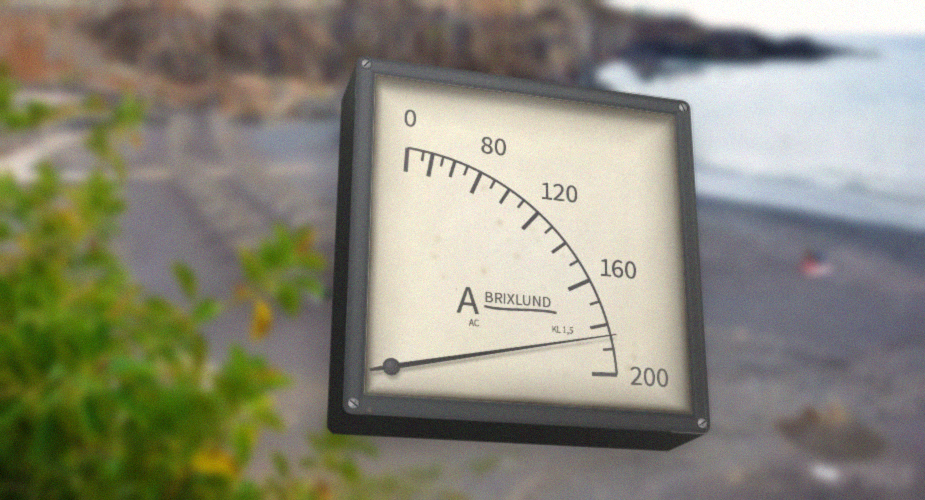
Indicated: value=185 unit=A
